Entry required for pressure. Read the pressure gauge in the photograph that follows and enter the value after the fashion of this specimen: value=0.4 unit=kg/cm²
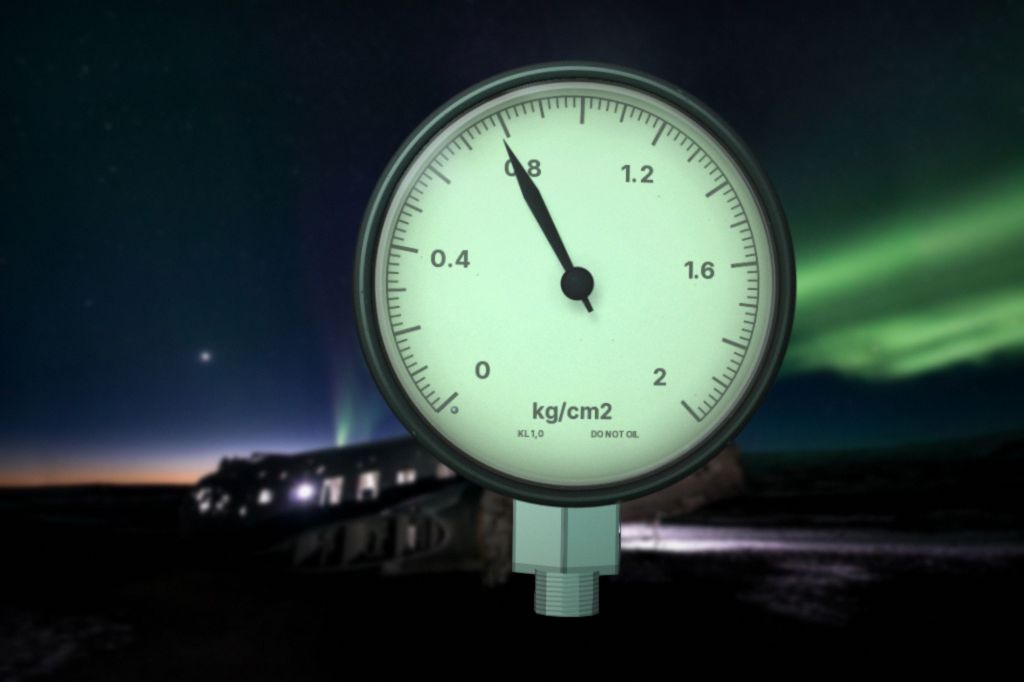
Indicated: value=0.78 unit=kg/cm²
